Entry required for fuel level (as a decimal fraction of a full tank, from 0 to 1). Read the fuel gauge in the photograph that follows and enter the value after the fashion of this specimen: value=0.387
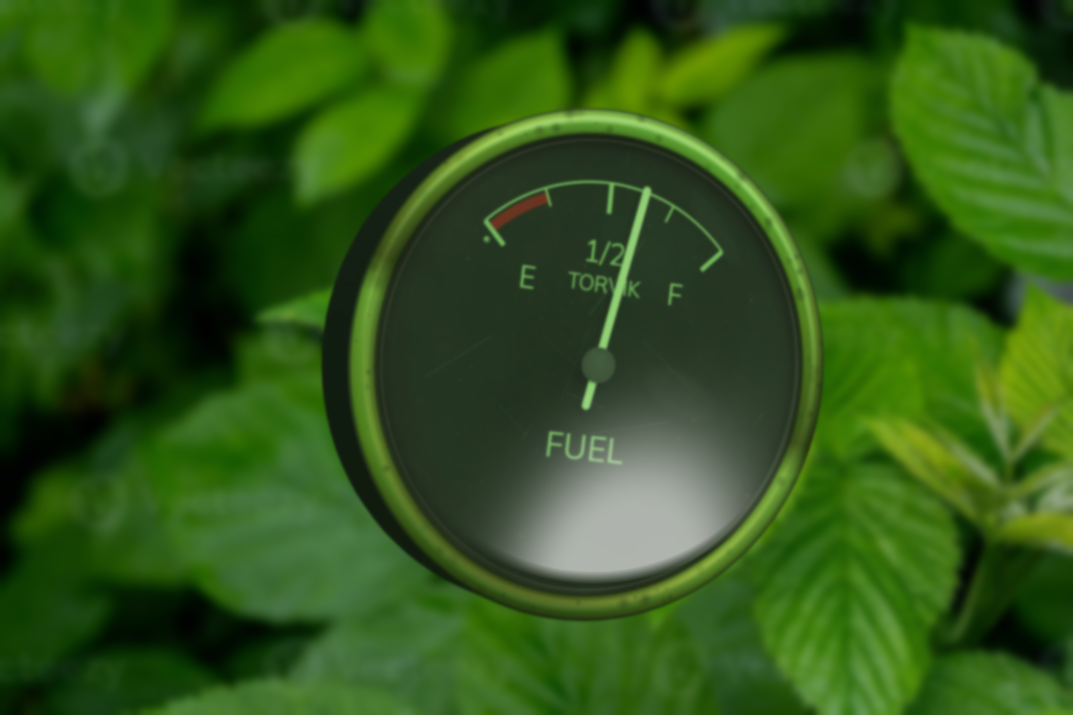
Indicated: value=0.625
